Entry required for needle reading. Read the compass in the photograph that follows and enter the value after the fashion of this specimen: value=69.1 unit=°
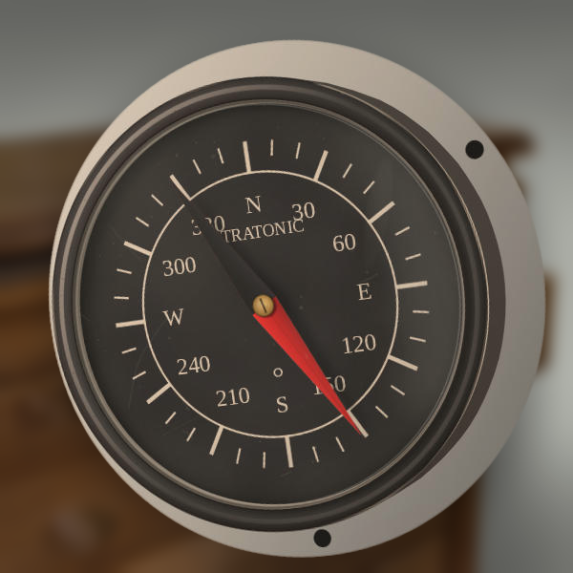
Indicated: value=150 unit=°
